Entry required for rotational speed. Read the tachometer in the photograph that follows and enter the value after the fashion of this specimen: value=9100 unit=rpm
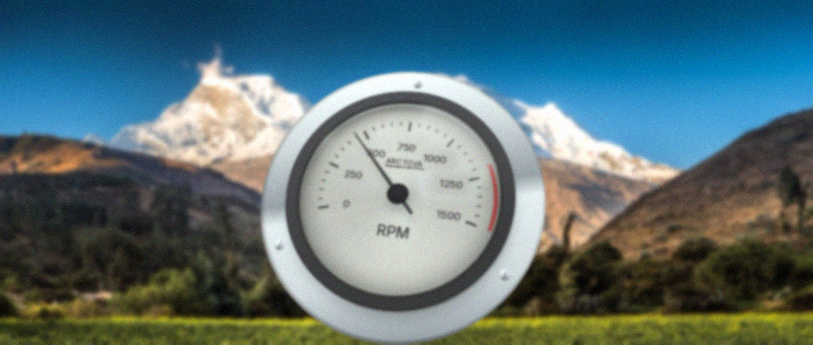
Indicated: value=450 unit=rpm
